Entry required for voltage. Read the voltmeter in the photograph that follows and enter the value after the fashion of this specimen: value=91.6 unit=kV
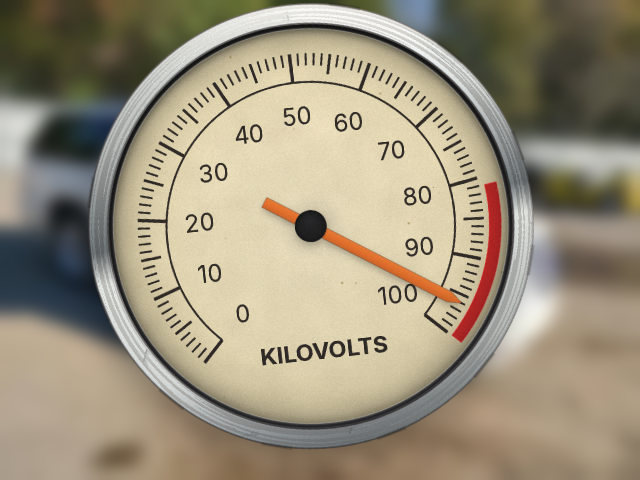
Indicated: value=96 unit=kV
